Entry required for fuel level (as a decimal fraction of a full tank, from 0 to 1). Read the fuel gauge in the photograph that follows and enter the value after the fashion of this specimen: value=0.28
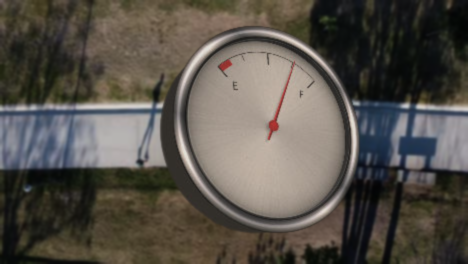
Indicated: value=0.75
